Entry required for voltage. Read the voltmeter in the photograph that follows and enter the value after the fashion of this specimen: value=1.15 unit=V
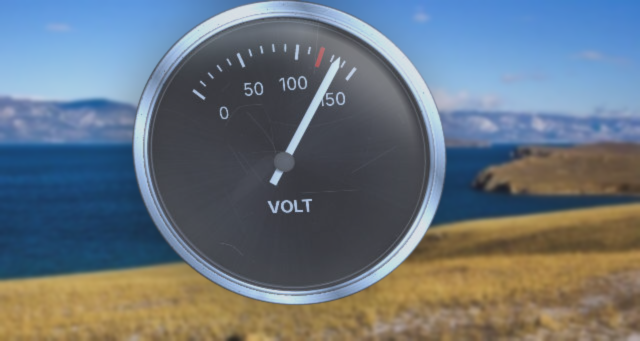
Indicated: value=135 unit=V
